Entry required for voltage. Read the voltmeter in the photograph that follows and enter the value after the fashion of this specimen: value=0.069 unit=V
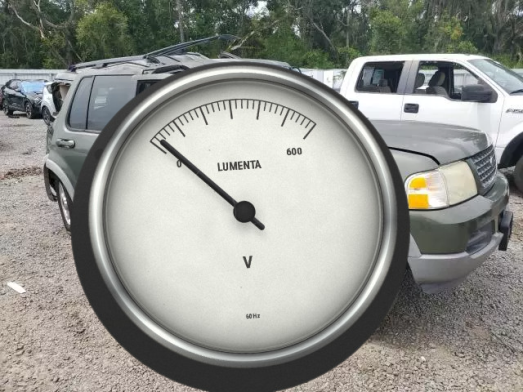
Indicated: value=20 unit=V
